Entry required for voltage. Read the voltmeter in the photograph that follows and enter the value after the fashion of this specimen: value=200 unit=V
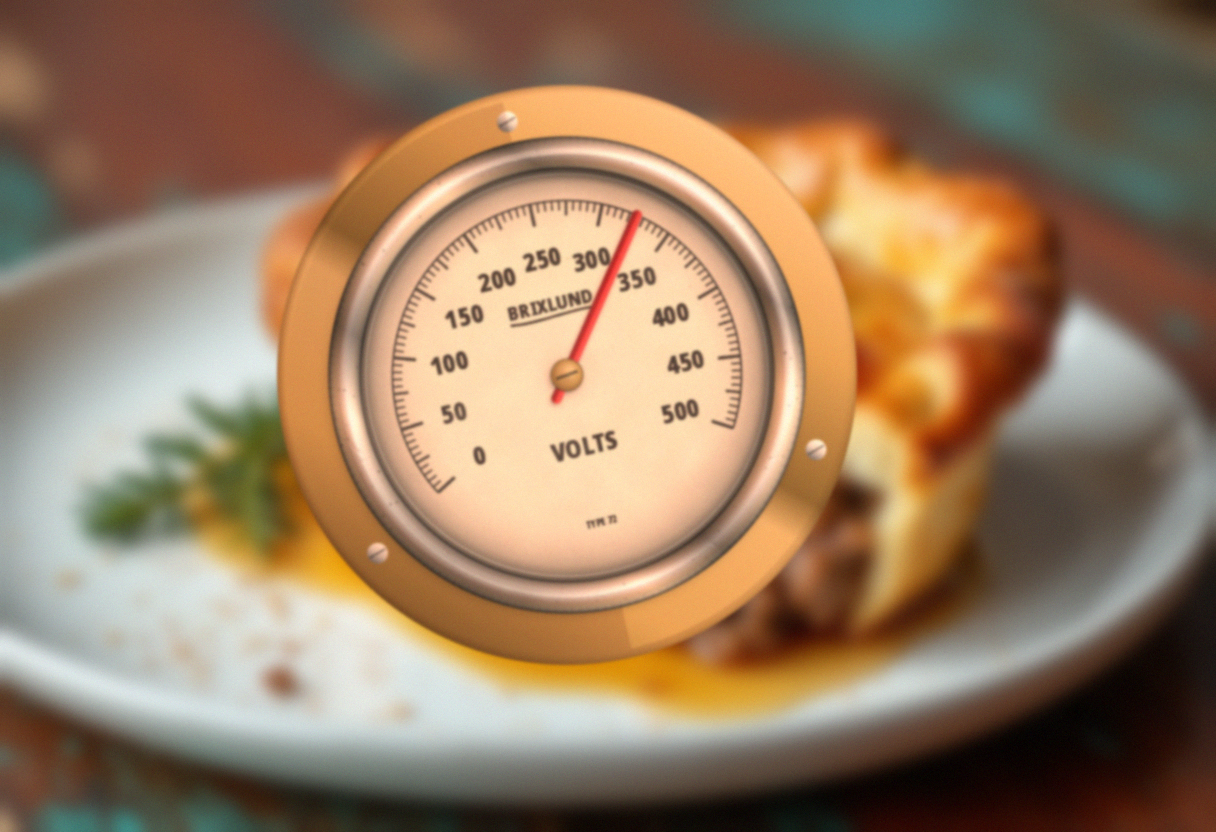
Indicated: value=325 unit=V
